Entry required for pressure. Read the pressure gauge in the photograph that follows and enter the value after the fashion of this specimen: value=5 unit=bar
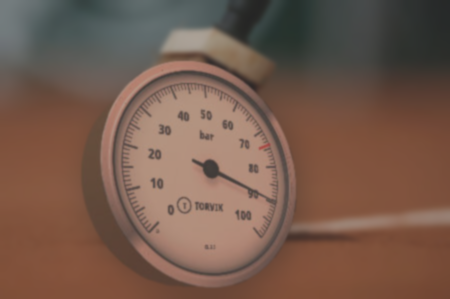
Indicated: value=90 unit=bar
